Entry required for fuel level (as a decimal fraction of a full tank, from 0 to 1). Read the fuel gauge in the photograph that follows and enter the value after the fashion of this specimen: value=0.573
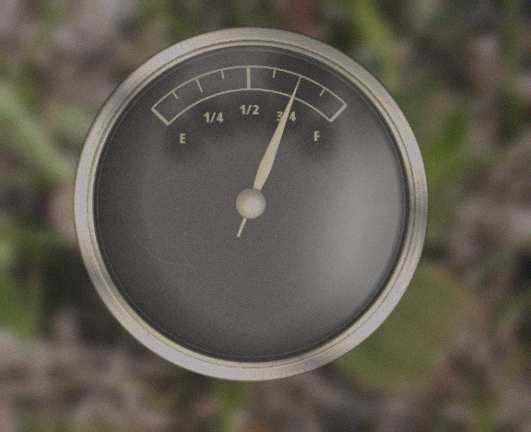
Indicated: value=0.75
